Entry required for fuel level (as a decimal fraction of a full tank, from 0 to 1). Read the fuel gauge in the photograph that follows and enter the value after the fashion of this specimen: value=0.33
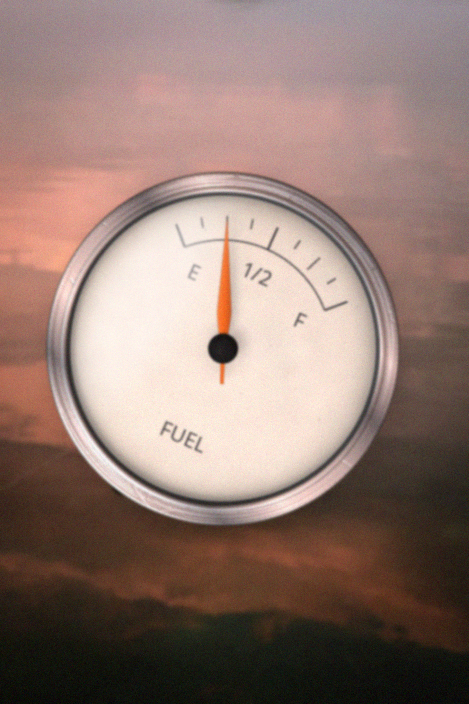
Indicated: value=0.25
